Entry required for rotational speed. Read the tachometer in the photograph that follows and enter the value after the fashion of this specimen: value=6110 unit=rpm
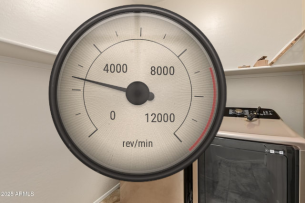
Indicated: value=2500 unit=rpm
